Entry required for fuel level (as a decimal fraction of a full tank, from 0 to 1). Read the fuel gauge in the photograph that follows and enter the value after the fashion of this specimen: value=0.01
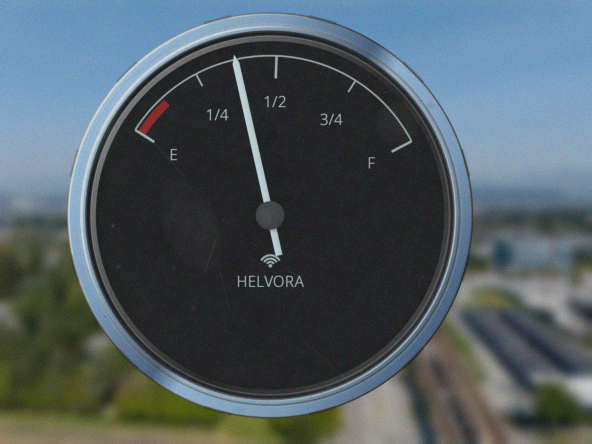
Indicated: value=0.375
